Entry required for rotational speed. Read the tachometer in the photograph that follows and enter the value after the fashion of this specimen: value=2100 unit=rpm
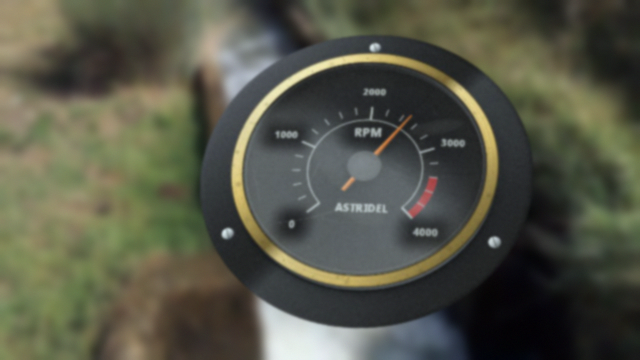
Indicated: value=2500 unit=rpm
